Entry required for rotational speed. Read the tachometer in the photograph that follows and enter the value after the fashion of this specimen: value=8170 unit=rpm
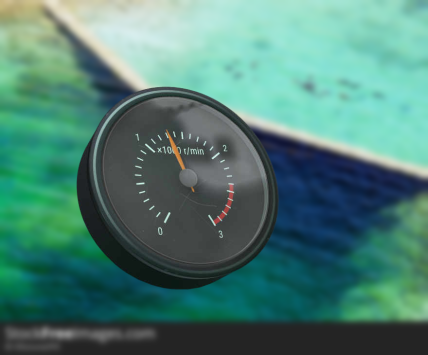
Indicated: value=1300 unit=rpm
